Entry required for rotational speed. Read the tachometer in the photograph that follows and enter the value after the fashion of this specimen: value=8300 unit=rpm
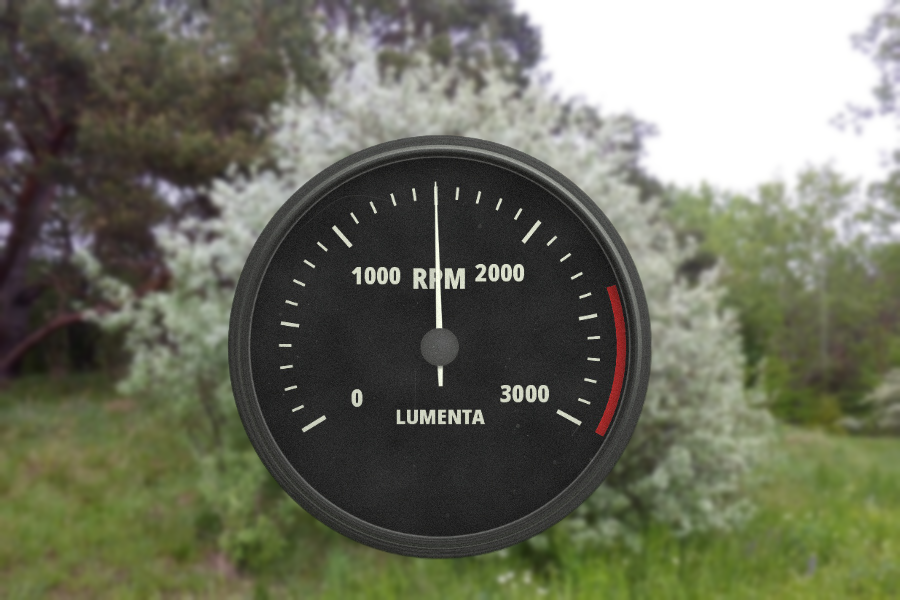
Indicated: value=1500 unit=rpm
